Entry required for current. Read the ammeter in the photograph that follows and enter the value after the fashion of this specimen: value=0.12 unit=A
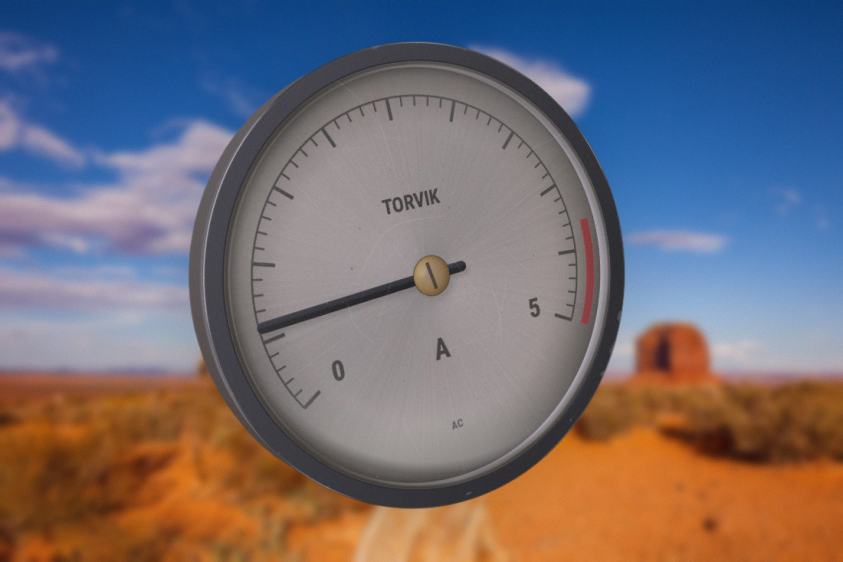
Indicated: value=0.6 unit=A
